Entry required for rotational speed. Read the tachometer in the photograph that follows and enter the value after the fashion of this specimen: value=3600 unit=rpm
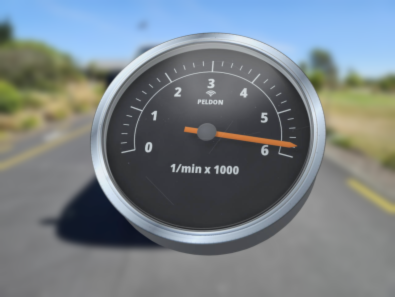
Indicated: value=5800 unit=rpm
